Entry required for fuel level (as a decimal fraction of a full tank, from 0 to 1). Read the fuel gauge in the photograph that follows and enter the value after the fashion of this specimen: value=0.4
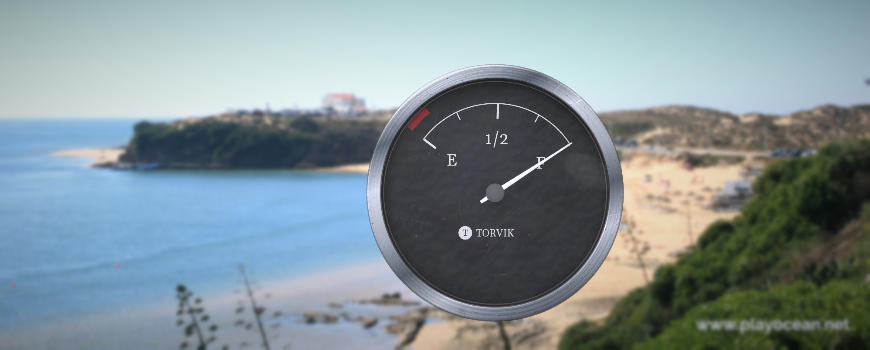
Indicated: value=1
